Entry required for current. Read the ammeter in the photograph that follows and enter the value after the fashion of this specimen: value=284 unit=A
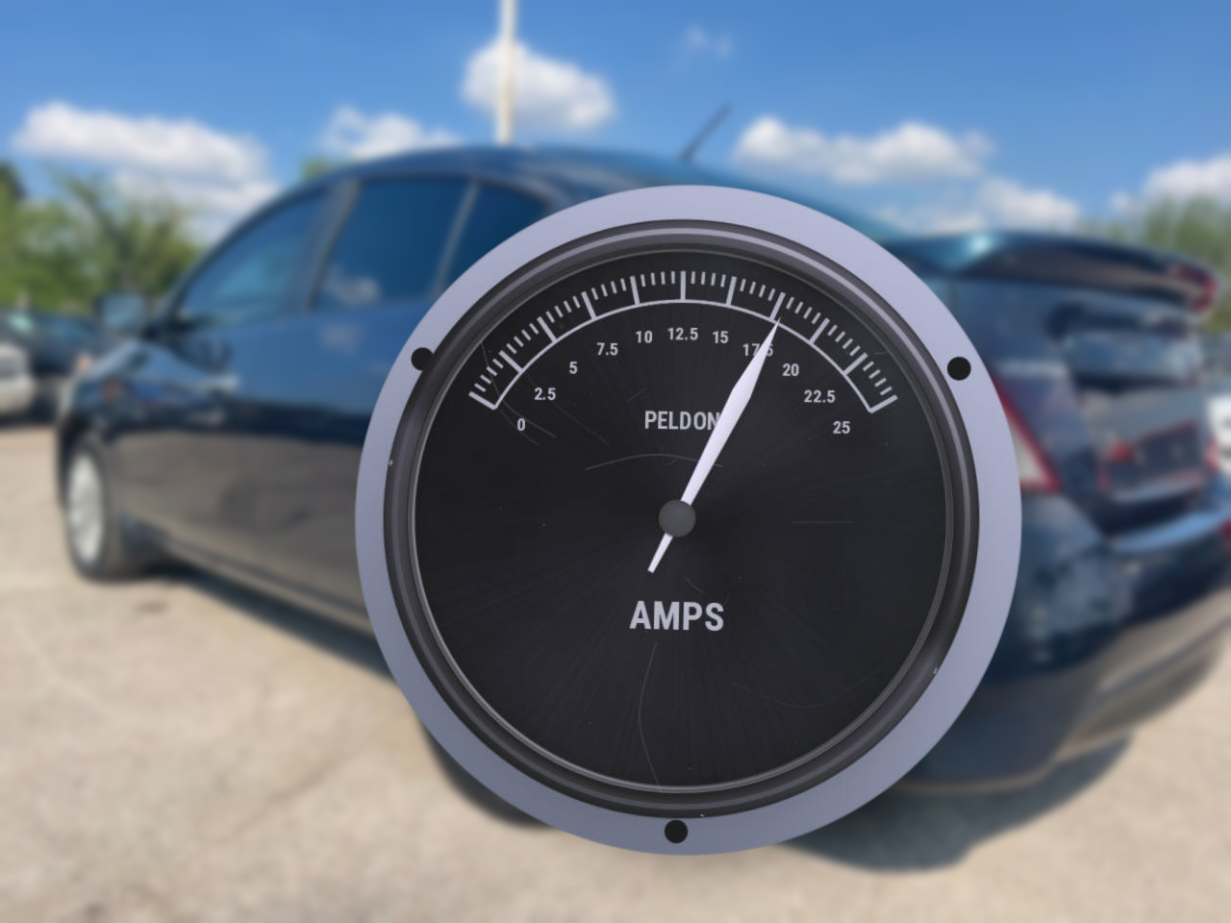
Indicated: value=18 unit=A
